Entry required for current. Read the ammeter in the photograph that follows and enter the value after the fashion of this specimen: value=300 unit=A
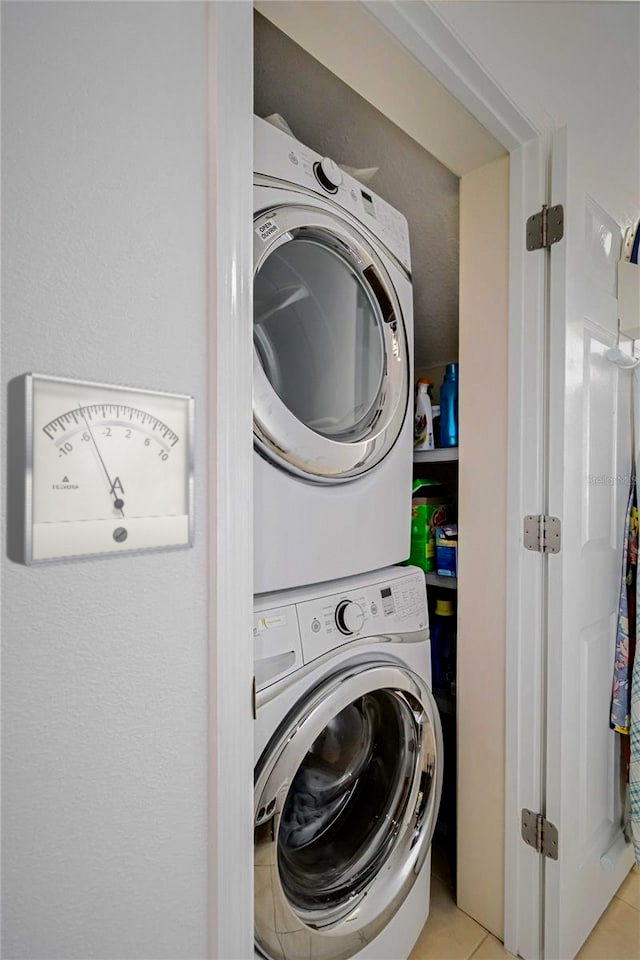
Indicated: value=-5 unit=A
